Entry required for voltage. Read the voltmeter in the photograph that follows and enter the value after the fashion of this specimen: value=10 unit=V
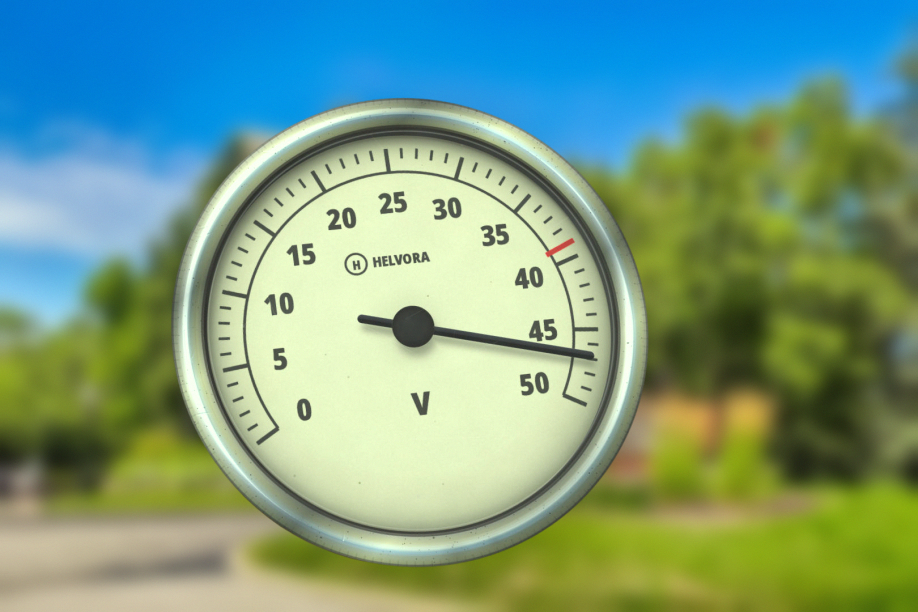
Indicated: value=47 unit=V
